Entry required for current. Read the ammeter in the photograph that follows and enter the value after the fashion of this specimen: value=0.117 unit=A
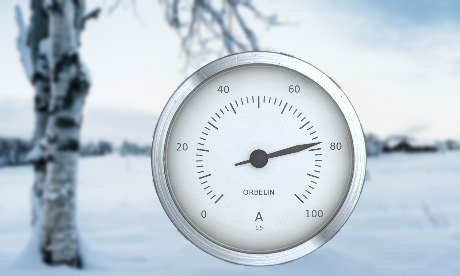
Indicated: value=78 unit=A
